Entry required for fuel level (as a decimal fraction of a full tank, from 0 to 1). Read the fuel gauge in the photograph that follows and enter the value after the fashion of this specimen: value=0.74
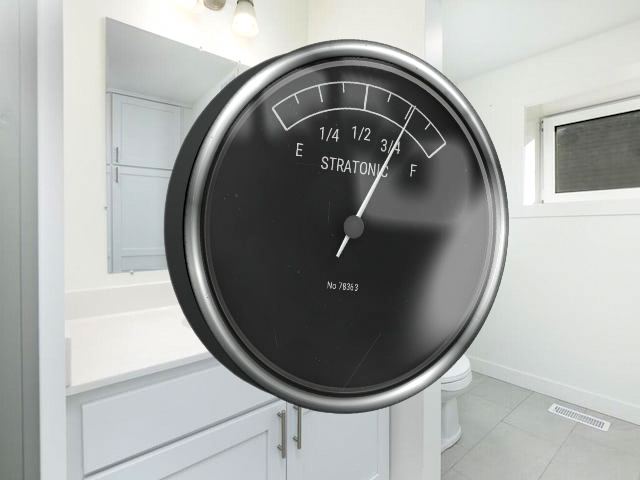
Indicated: value=0.75
